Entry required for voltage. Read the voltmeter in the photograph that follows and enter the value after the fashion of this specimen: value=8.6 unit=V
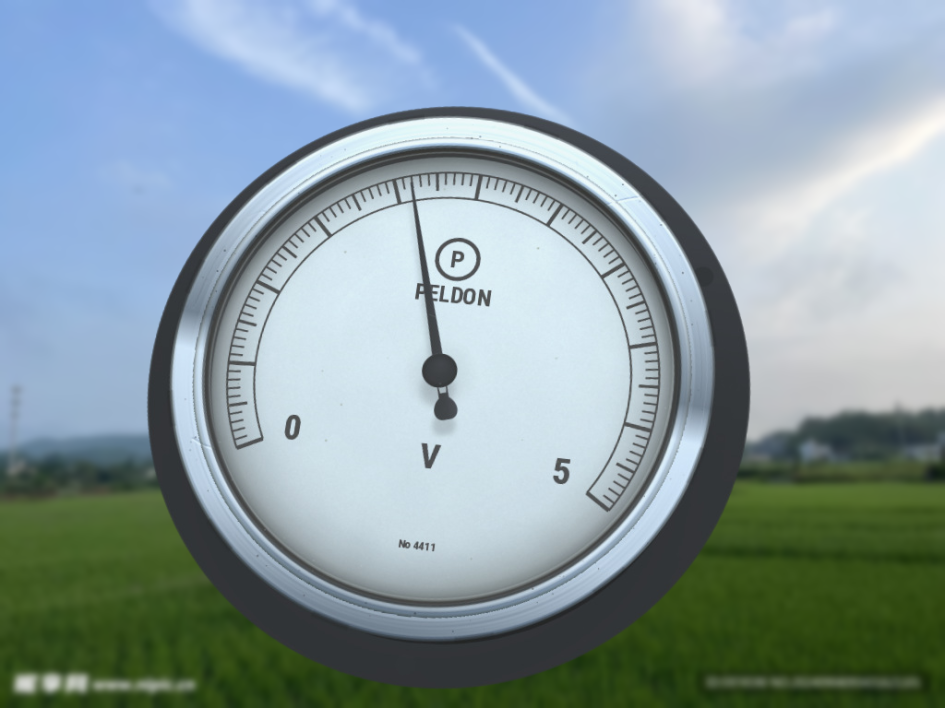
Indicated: value=2.1 unit=V
